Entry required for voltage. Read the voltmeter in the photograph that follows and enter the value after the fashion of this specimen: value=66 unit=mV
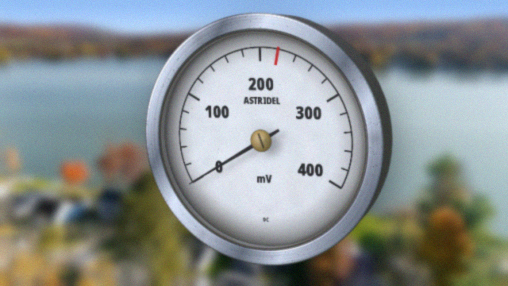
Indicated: value=0 unit=mV
